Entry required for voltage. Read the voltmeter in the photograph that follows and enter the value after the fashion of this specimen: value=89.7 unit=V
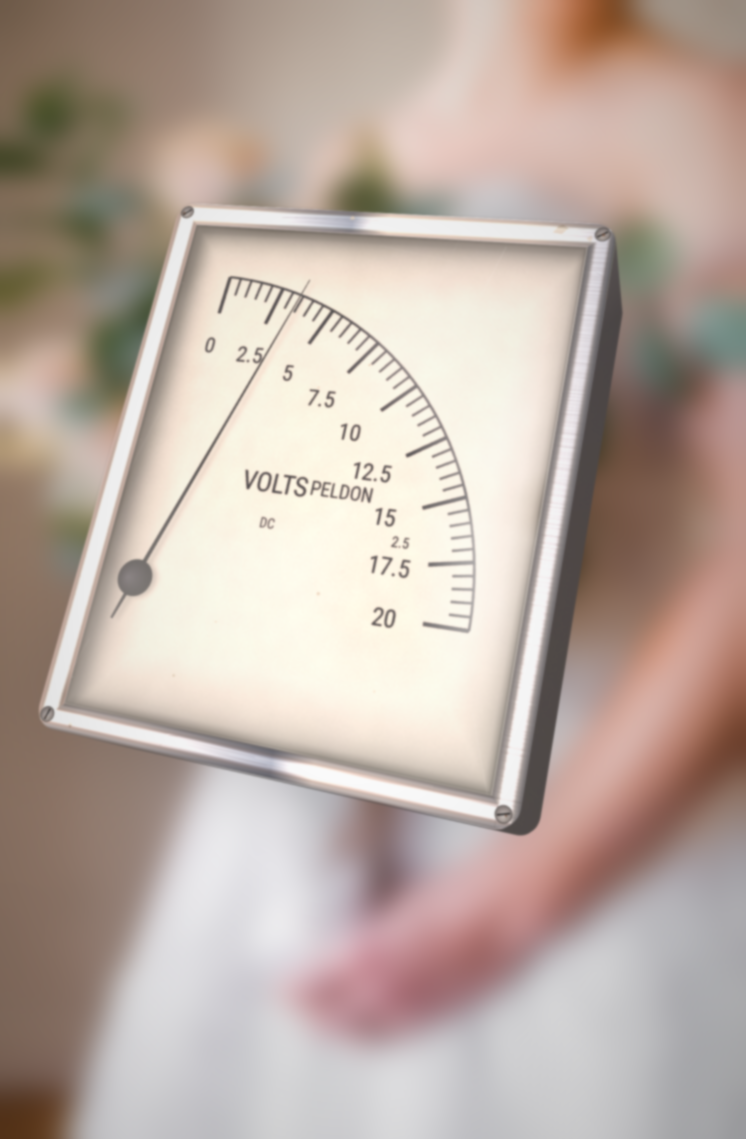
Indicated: value=3.5 unit=V
